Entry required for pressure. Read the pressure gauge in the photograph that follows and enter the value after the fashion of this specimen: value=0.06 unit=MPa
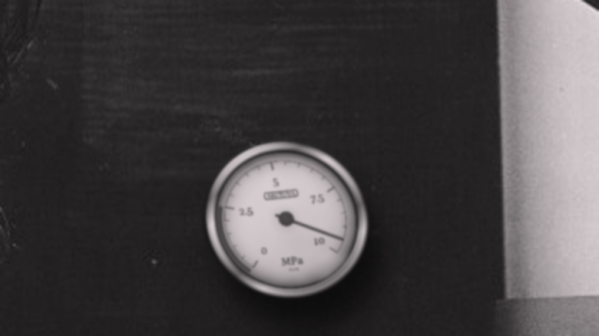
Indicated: value=9.5 unit=MPa
